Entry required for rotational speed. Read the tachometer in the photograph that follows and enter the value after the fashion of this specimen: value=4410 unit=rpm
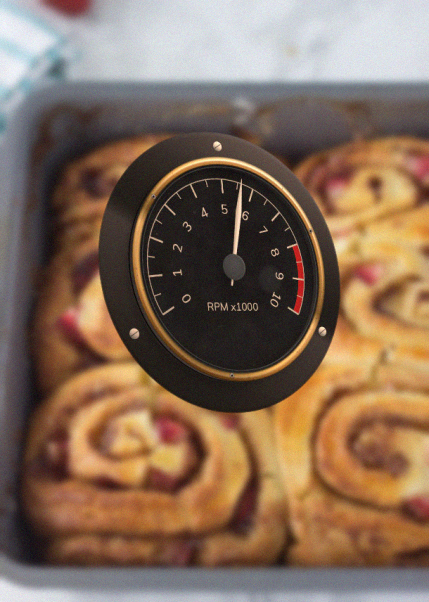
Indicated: value=5500 unit=rpm
